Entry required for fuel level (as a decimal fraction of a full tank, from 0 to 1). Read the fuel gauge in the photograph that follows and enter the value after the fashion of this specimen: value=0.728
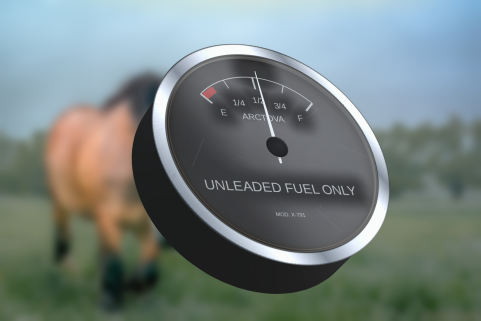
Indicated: value=0.5
